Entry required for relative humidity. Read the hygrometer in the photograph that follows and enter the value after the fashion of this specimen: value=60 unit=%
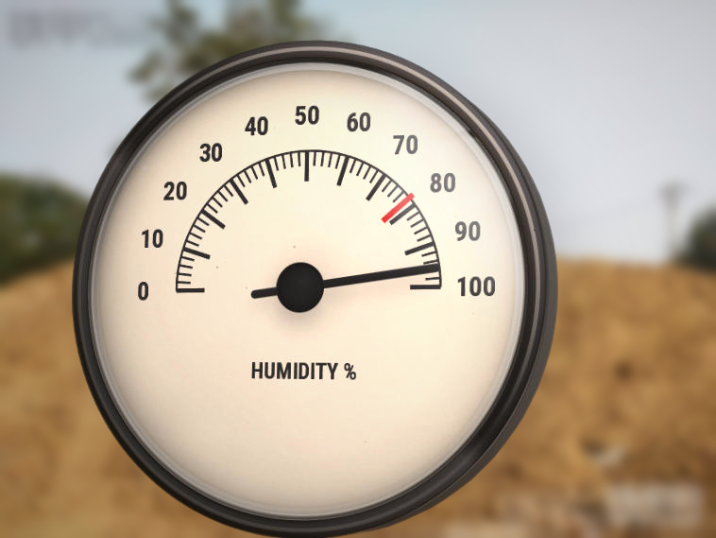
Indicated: value=96 unit=%
